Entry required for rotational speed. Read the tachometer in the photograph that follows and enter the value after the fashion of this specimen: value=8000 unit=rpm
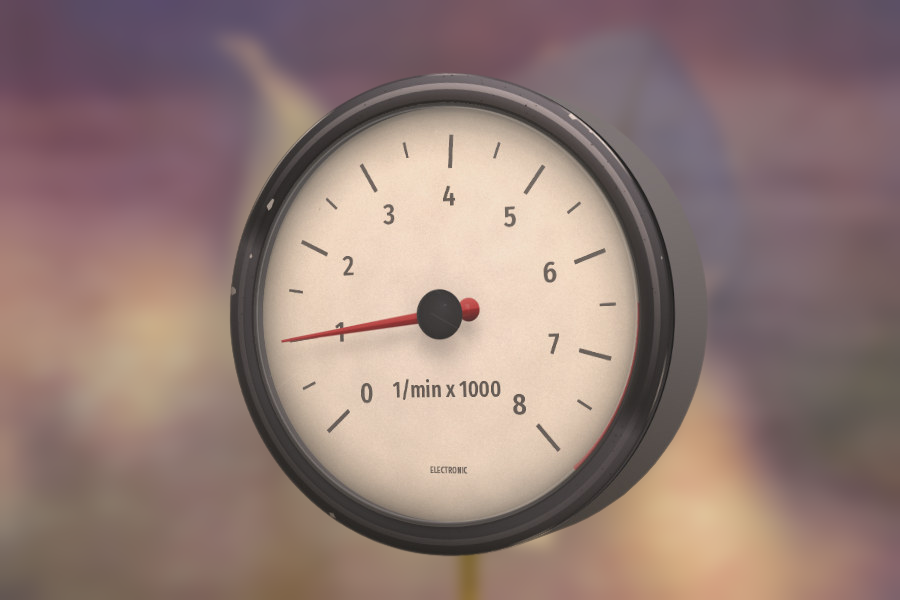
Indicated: value=1000 unit=rpm
